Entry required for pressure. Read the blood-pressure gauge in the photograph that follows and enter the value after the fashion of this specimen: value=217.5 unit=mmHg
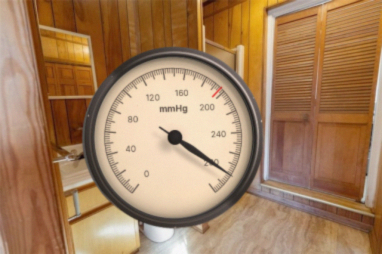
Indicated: value=280 unit=mmHg
